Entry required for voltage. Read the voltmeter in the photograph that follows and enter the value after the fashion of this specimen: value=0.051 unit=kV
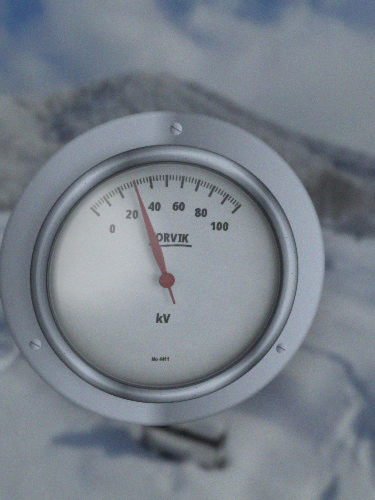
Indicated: value=30 unit=kV
